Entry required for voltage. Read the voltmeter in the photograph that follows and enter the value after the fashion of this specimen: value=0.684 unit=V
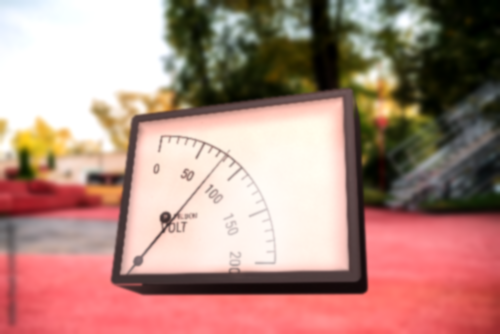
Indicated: value=80 unit=V
